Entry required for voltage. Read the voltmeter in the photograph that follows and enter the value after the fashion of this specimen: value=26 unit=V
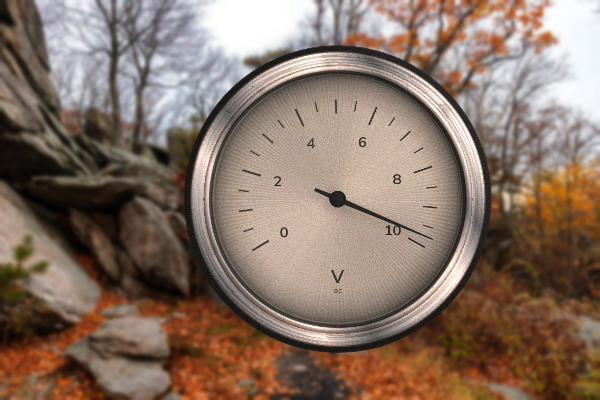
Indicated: value=9.75 unit=V
